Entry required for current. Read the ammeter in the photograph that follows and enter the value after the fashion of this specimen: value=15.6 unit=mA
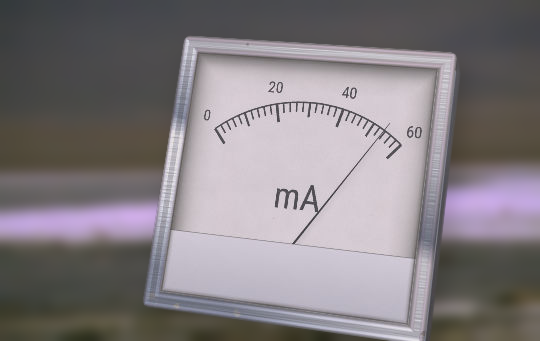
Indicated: value=54 unit=mA
